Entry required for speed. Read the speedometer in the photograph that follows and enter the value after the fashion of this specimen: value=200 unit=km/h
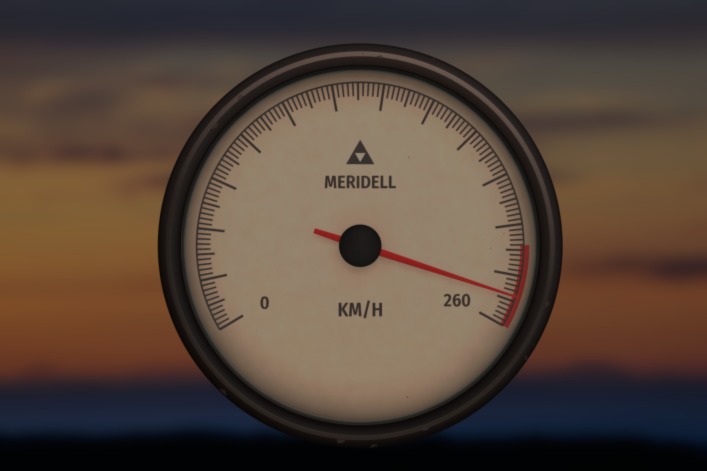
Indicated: value=248 unit=km/h
